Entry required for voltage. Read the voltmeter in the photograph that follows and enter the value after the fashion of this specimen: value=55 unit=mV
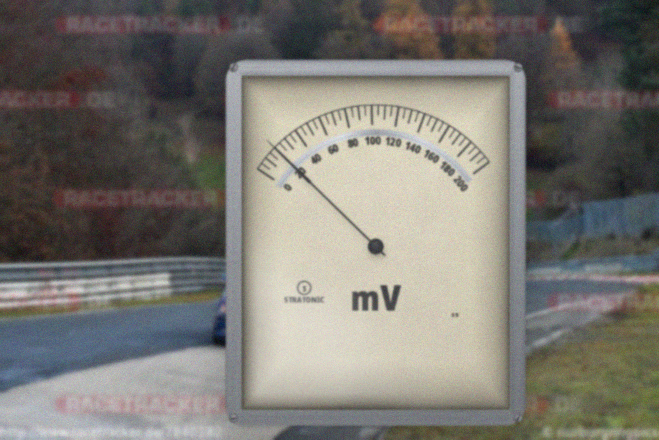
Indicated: value=20 unit=mV
